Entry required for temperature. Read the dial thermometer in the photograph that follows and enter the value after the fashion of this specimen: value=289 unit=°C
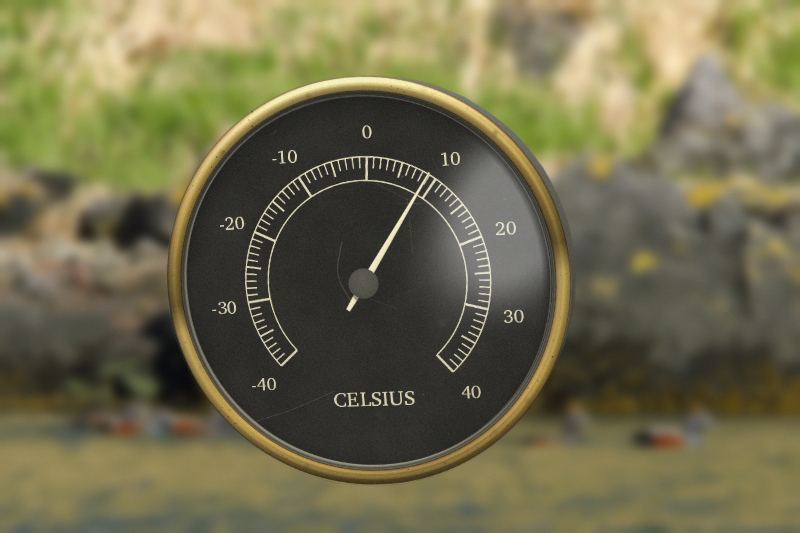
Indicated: value=9 unit=°C
